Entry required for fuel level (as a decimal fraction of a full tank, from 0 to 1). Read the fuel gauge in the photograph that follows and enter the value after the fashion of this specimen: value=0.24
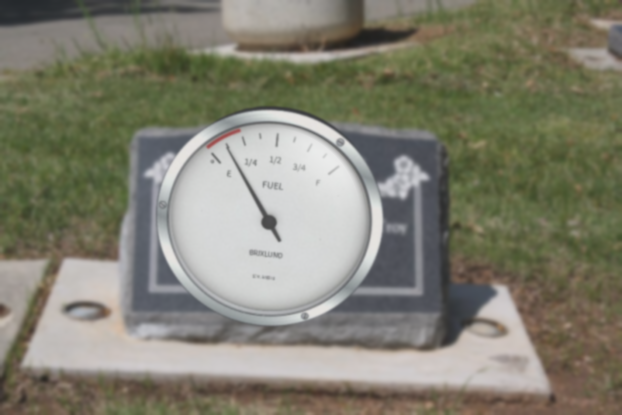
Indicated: value=0.125
